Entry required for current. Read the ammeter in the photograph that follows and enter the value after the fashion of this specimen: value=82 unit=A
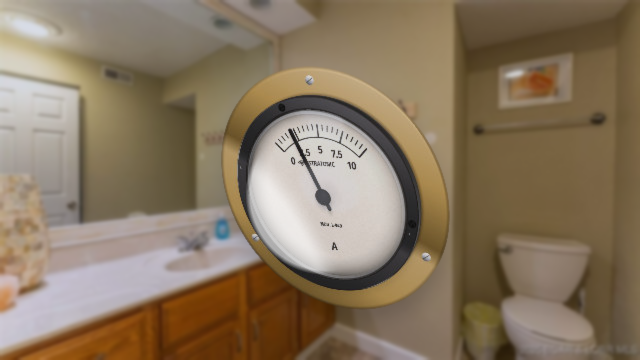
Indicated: value=2.5 unit=A
